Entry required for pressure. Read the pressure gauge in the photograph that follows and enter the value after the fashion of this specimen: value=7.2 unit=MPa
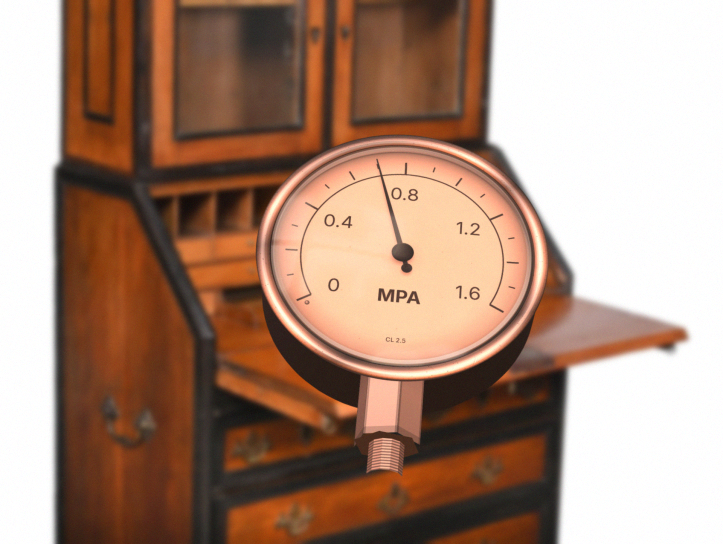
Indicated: value=0.7 unit=MPa
